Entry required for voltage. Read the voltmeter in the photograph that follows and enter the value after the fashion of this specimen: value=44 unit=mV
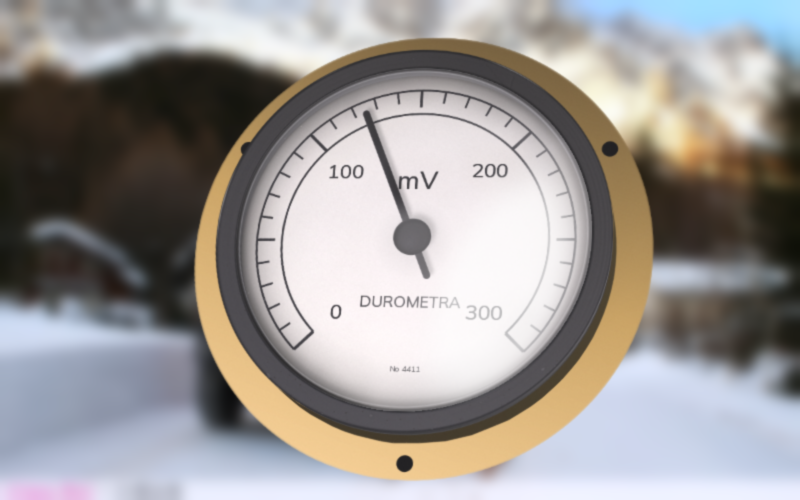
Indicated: value=125 unit=mV
